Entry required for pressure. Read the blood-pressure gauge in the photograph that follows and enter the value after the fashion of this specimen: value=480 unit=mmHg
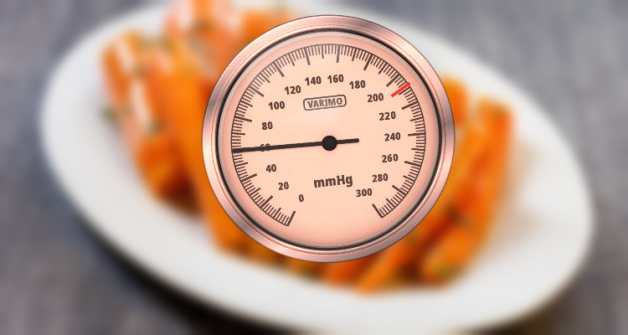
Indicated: value=60 unit=mmHg
